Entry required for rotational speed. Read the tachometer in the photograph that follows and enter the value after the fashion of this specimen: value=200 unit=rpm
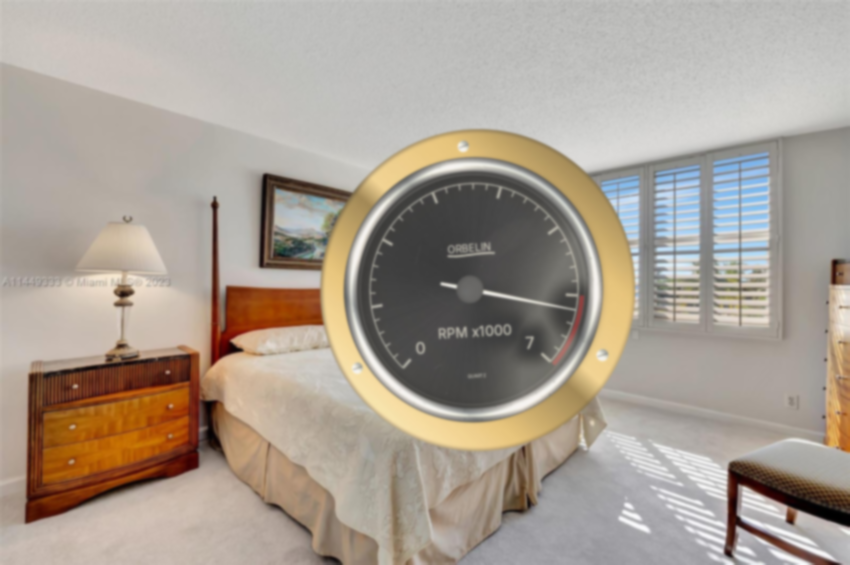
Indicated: value=6200 unit=rpm
